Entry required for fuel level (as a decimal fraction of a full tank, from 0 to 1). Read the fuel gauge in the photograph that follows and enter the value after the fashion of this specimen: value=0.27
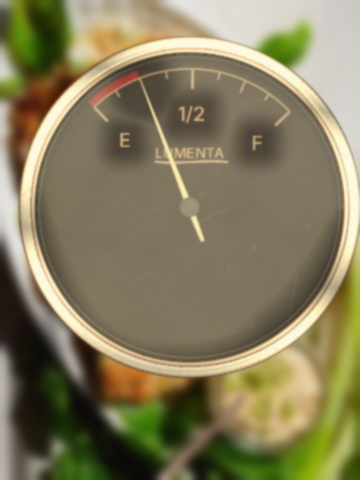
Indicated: value=0.25
